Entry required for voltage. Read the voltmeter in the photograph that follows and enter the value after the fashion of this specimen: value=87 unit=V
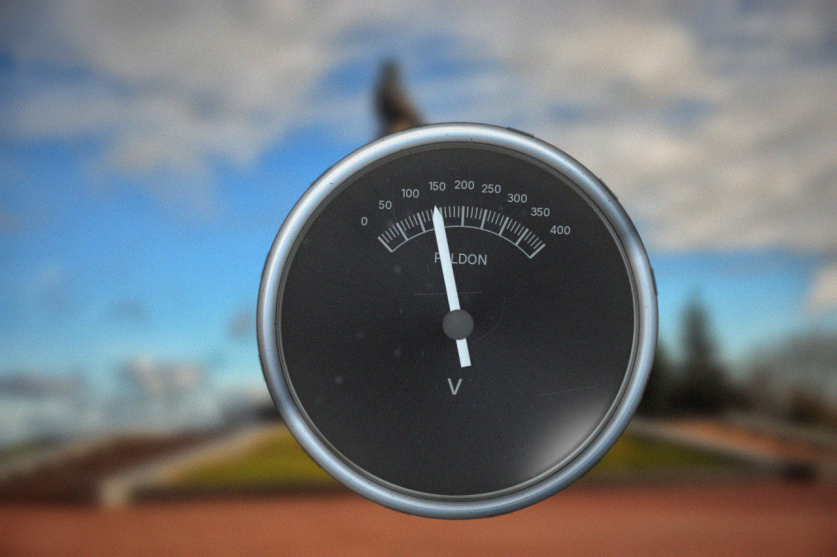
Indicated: value=140 unit=V
